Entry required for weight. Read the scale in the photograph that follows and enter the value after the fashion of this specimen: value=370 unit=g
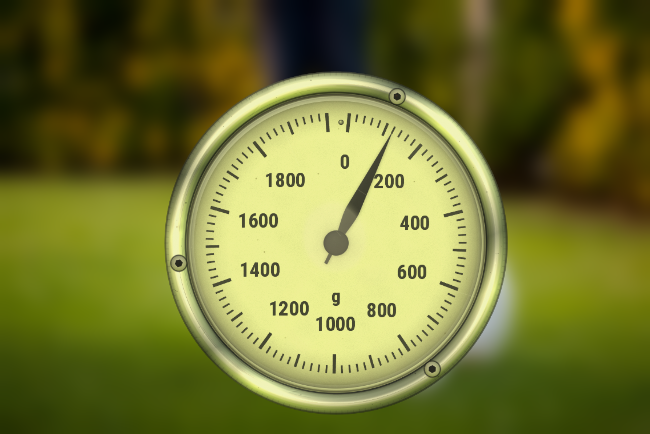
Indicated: value=120 unit=g
